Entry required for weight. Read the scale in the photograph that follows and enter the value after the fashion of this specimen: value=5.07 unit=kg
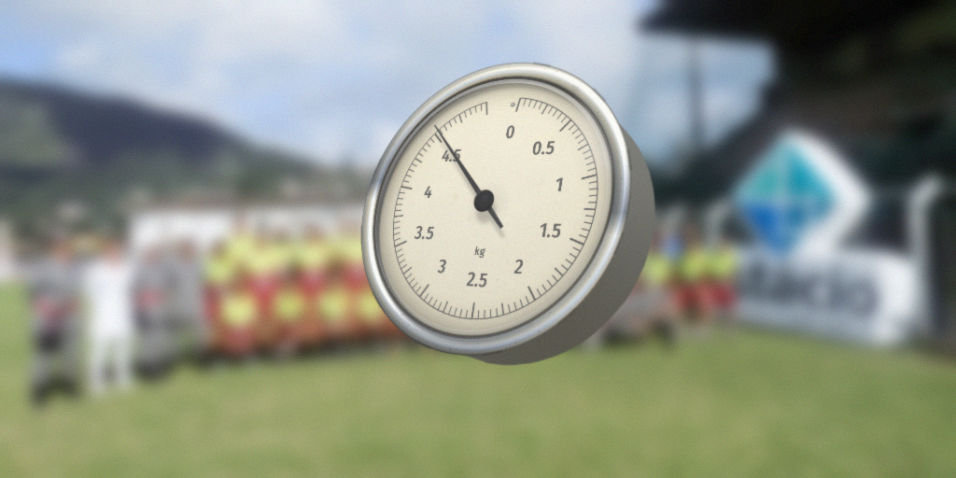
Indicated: value=4.55 unit=kg
